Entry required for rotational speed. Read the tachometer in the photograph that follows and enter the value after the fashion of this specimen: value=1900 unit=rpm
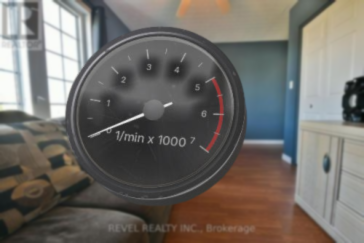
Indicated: value=0 unit=rpm
